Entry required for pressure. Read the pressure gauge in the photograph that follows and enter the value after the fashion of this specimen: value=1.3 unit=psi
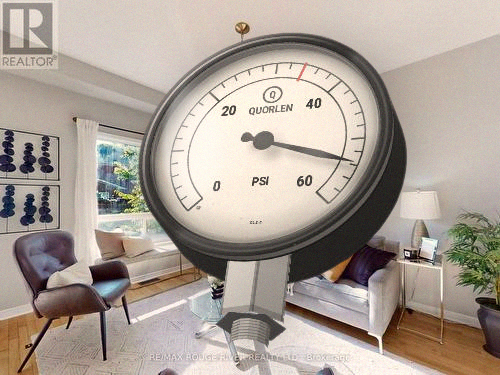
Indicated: value=54 unit=psi
